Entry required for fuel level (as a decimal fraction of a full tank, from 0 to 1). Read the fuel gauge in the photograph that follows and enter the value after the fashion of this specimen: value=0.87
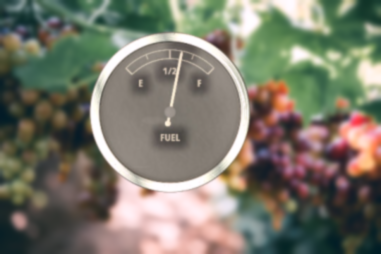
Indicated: value=0.625
